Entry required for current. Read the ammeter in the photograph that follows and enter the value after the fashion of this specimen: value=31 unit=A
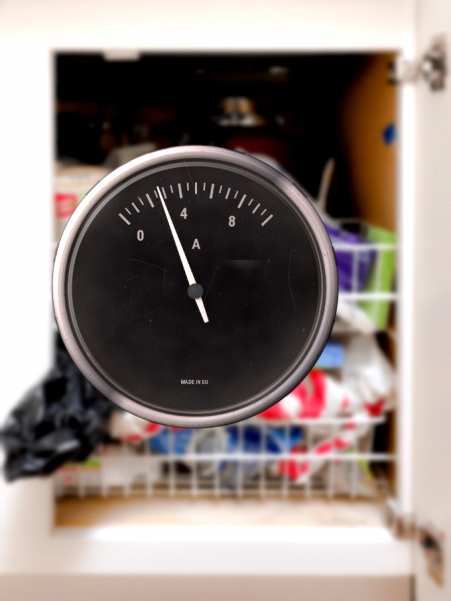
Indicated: value=2.75 unit=A
